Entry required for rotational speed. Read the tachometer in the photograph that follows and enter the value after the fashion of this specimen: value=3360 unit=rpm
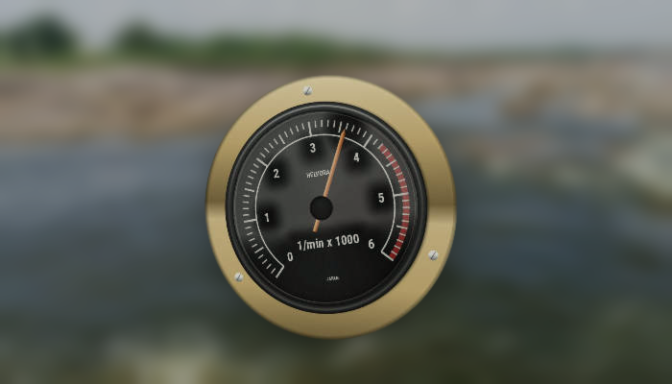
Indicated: value=3600 unit=rpm
